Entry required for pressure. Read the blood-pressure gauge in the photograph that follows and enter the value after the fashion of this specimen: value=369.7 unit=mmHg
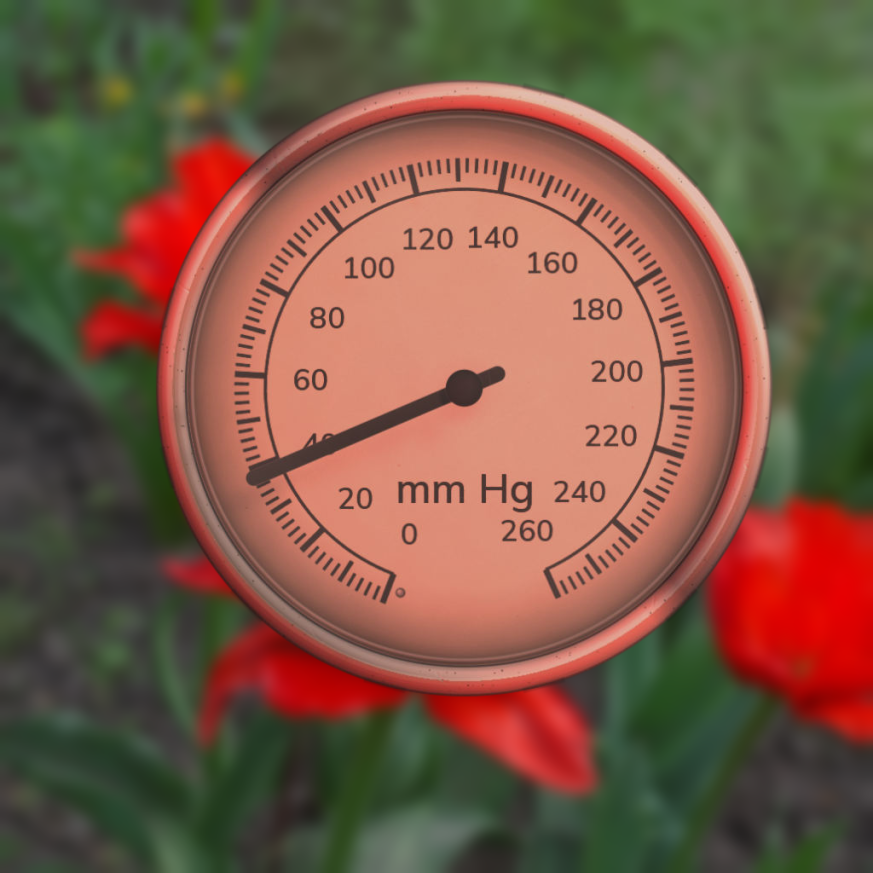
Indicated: value=38 unit=mmHg
